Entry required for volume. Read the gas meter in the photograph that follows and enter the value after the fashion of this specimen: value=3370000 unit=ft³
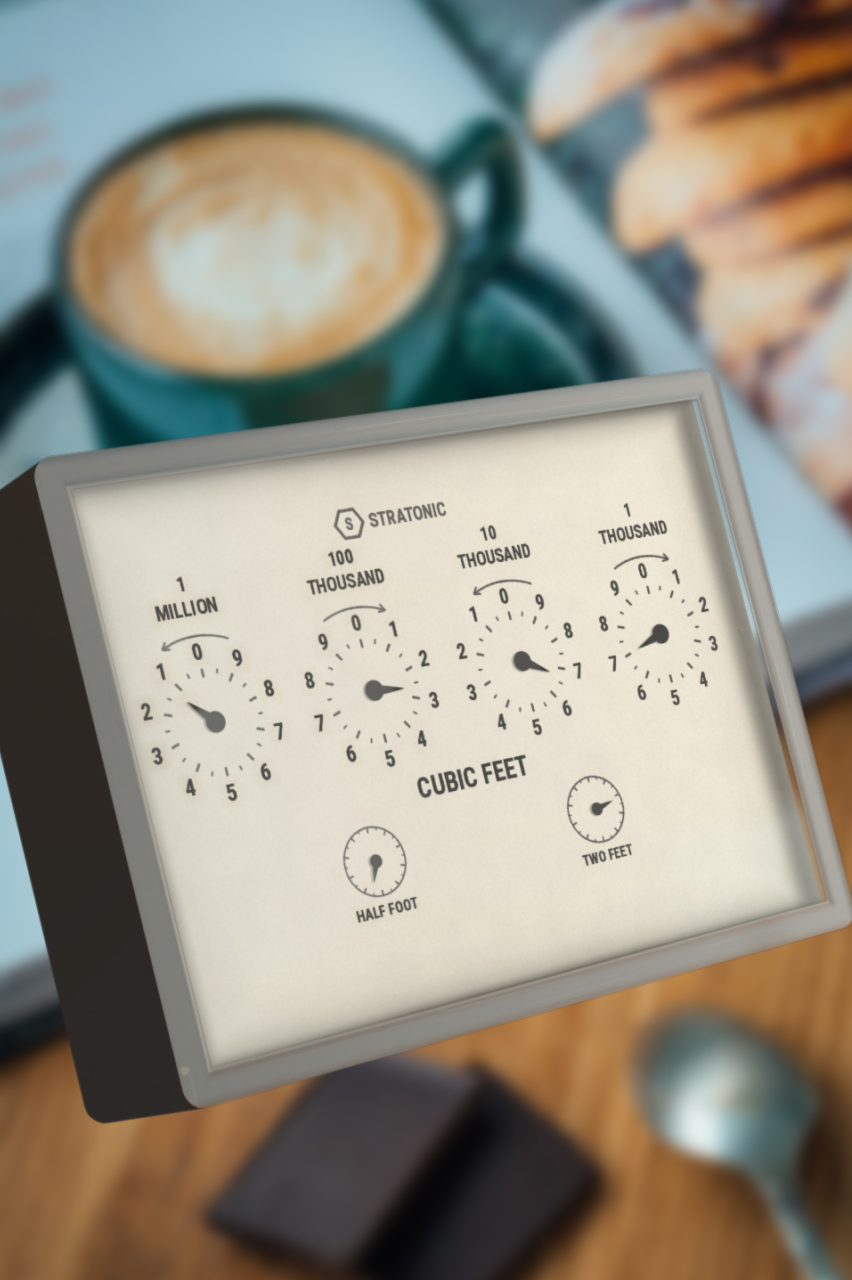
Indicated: value=126700 unit=ft³
